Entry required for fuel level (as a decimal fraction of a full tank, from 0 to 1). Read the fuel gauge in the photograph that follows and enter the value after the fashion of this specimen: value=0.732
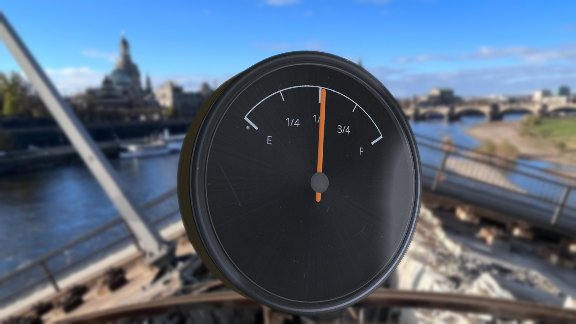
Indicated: value=0.5
